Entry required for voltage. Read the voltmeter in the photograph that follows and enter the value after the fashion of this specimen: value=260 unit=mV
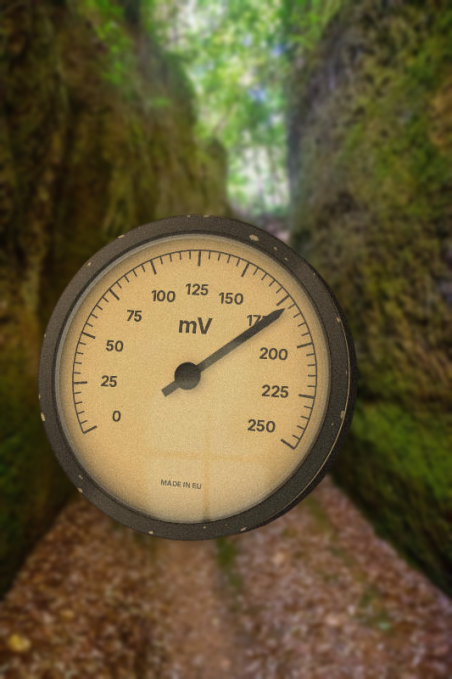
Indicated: value=180 unit=mV
